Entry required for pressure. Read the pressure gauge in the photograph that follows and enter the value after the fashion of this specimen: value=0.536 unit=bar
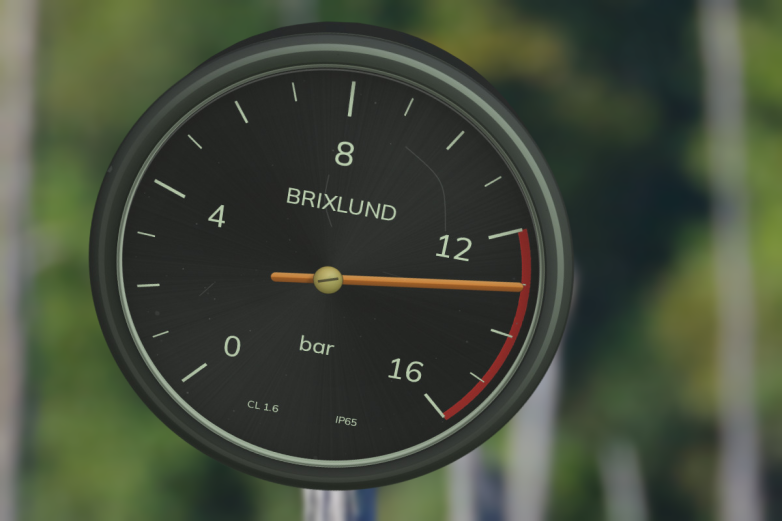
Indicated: value=13 unit=bar
